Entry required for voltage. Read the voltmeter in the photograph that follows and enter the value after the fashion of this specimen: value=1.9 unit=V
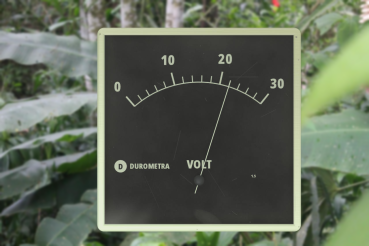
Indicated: value=22 unit=V
